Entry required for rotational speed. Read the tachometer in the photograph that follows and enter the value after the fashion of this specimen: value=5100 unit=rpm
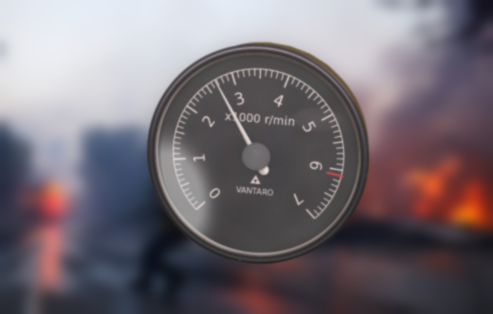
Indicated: value=2700 unit=rpm
